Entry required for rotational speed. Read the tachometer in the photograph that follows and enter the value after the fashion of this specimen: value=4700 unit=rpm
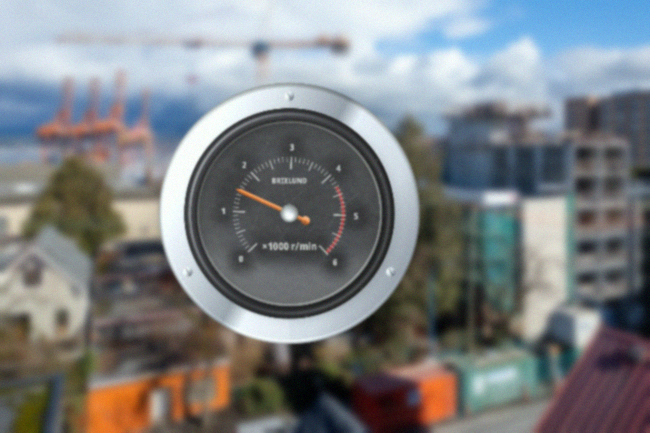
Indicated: value=1500 unit=rpm
